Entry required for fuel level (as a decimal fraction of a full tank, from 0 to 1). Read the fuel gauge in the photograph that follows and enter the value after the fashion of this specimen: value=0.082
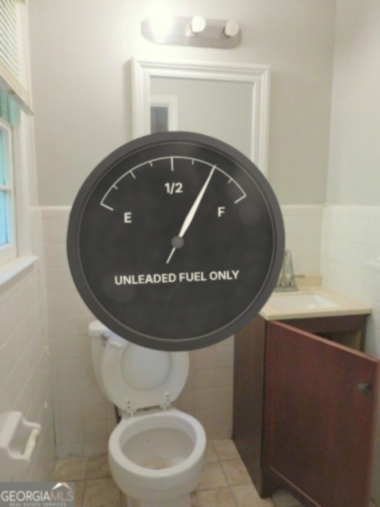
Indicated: value=0.75
